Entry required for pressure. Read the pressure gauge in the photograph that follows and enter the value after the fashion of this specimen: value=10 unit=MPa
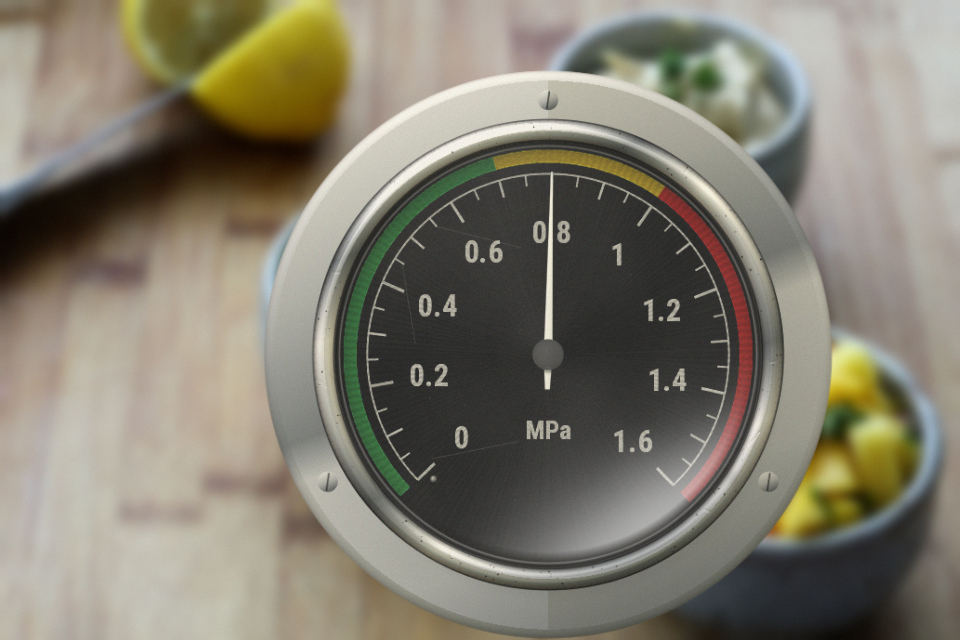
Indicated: value=0.8 unit=MPa
